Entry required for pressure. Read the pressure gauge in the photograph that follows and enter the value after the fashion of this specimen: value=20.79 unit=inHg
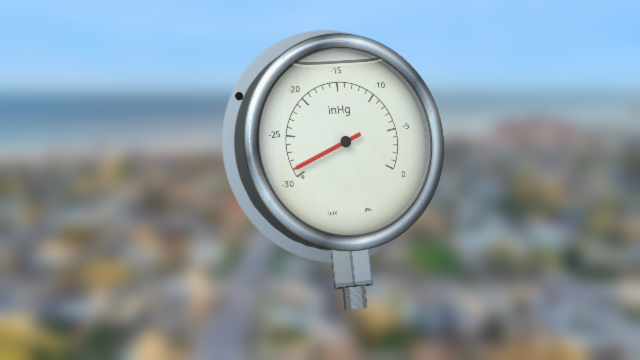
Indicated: value=-29 unit=inHg
